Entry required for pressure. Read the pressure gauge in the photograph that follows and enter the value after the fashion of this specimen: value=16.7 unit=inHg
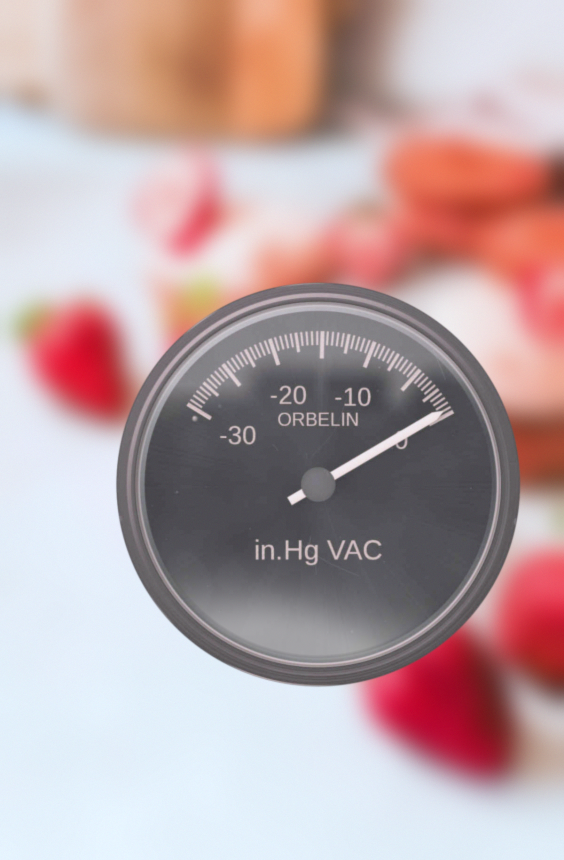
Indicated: value=-0.5 unit=inHg
